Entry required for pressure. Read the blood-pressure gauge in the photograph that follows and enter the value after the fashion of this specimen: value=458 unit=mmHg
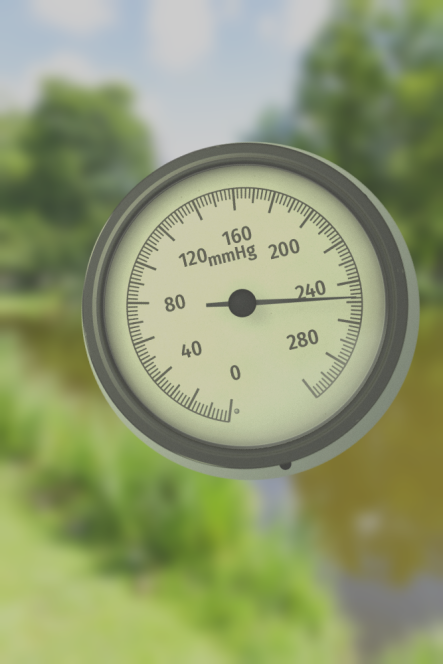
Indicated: value=248 unit=mmHg
